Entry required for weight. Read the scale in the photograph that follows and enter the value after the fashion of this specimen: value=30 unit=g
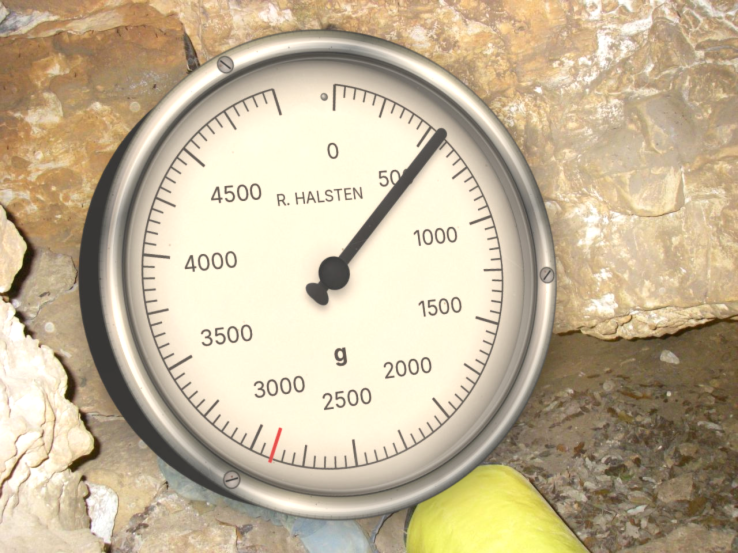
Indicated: value=550 unit=g
